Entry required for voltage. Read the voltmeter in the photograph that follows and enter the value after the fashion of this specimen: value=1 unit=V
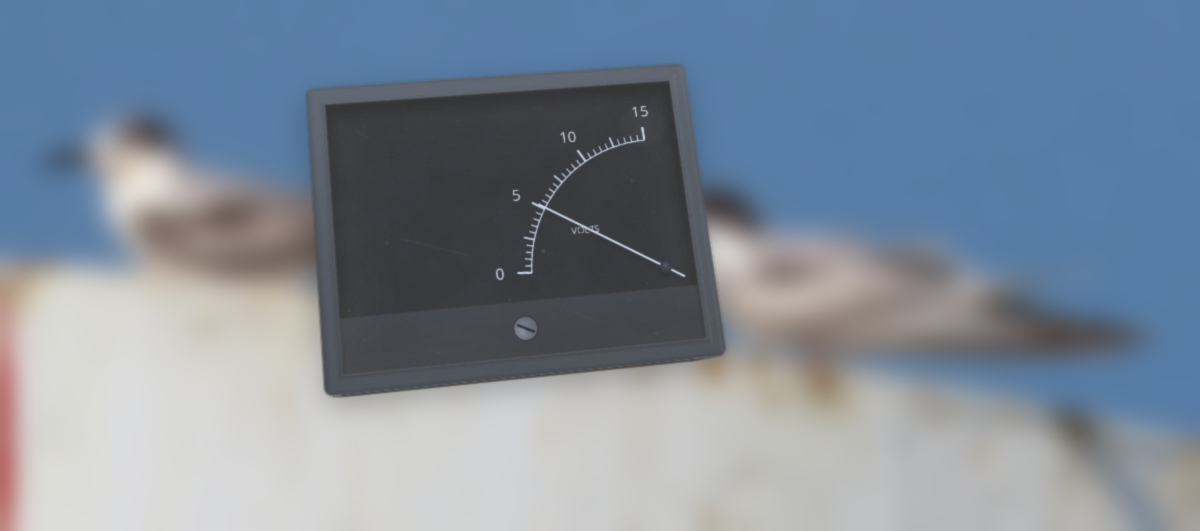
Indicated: value=5 unit=V
